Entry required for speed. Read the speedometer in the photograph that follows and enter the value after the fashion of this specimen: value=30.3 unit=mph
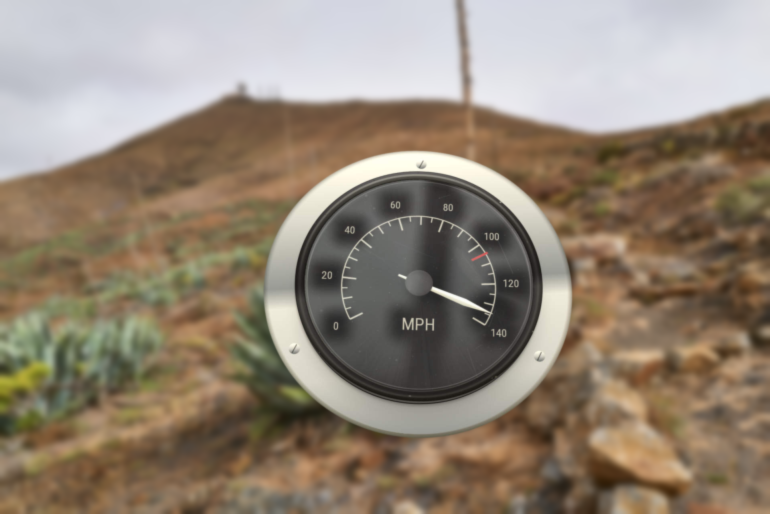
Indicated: value=135 unit=mph
